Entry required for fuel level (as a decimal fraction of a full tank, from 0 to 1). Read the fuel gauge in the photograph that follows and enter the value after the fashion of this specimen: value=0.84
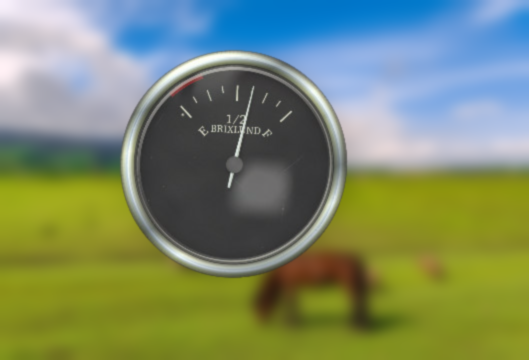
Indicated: value=0.625
